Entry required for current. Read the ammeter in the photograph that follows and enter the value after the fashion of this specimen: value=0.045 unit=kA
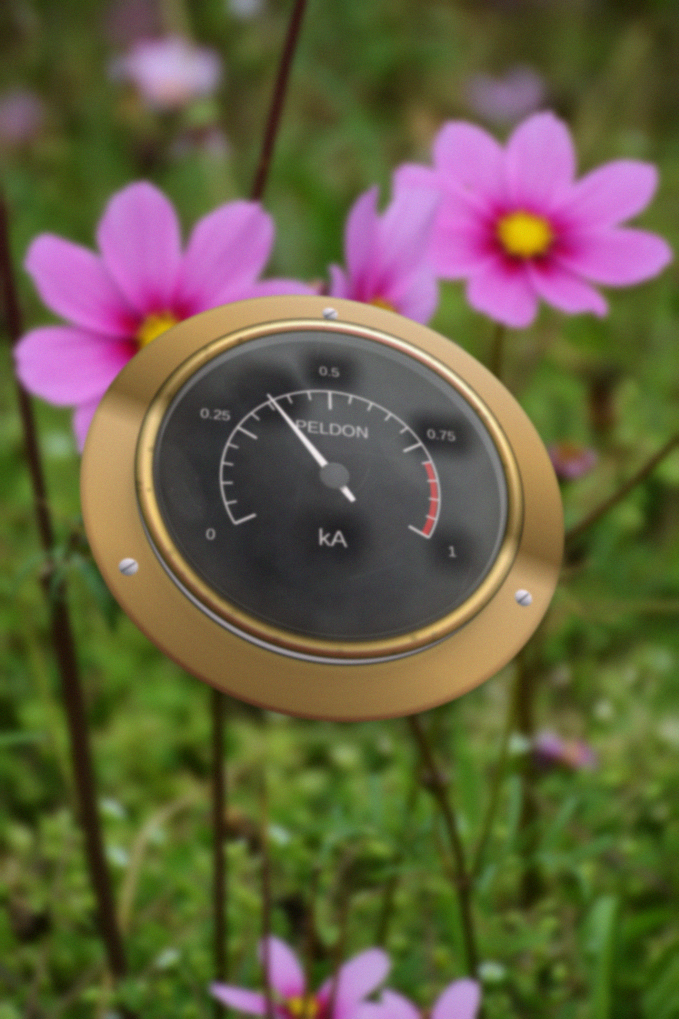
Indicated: value=0.35 unit=kA
